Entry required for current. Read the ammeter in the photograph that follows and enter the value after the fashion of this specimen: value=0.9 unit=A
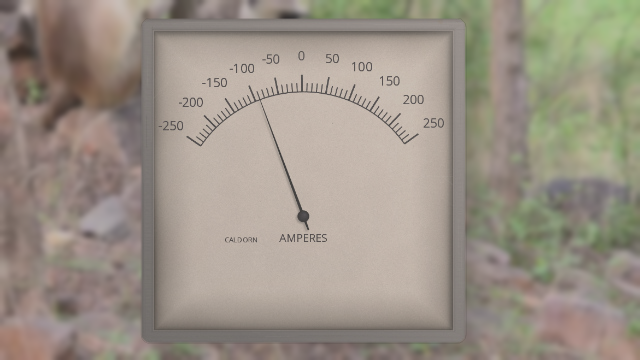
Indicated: value=-90 unit=A
